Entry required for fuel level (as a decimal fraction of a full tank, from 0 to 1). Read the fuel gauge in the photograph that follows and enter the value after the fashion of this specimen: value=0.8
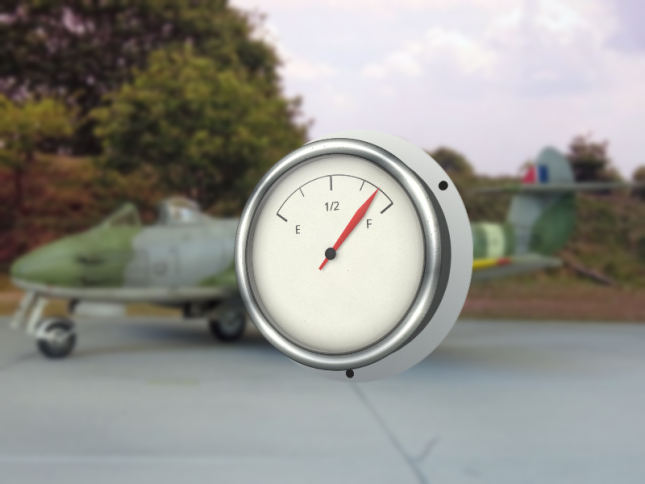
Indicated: value=0.875
